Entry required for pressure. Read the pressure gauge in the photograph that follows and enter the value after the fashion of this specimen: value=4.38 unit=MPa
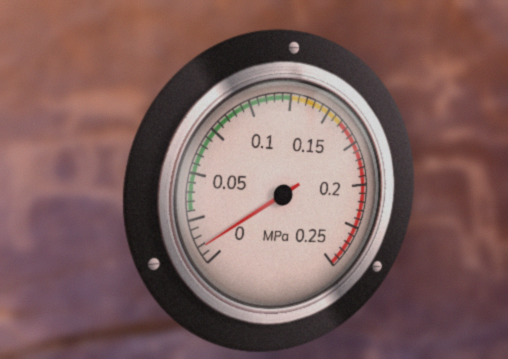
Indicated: value=0.01 unit=MPa
